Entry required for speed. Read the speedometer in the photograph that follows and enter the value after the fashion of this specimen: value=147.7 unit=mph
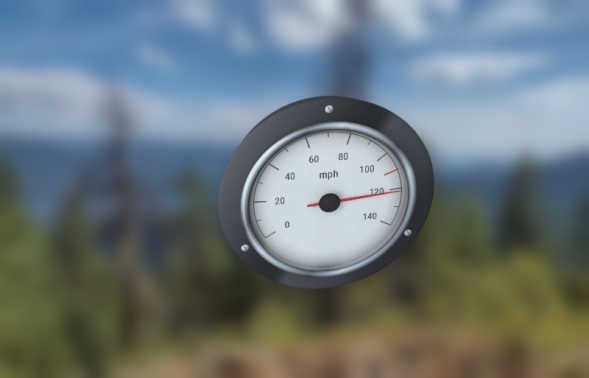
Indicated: value=120 unit=mph
